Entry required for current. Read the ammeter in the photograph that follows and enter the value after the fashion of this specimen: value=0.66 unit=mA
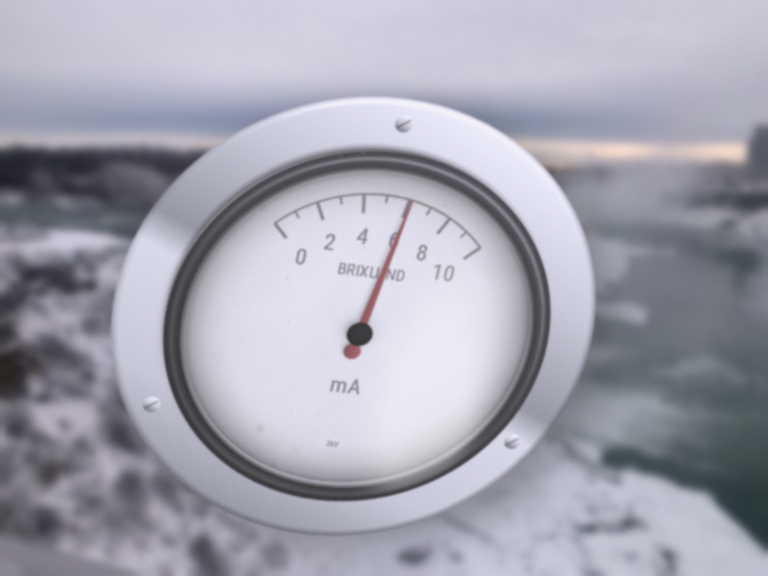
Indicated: value=6 unit=mA
